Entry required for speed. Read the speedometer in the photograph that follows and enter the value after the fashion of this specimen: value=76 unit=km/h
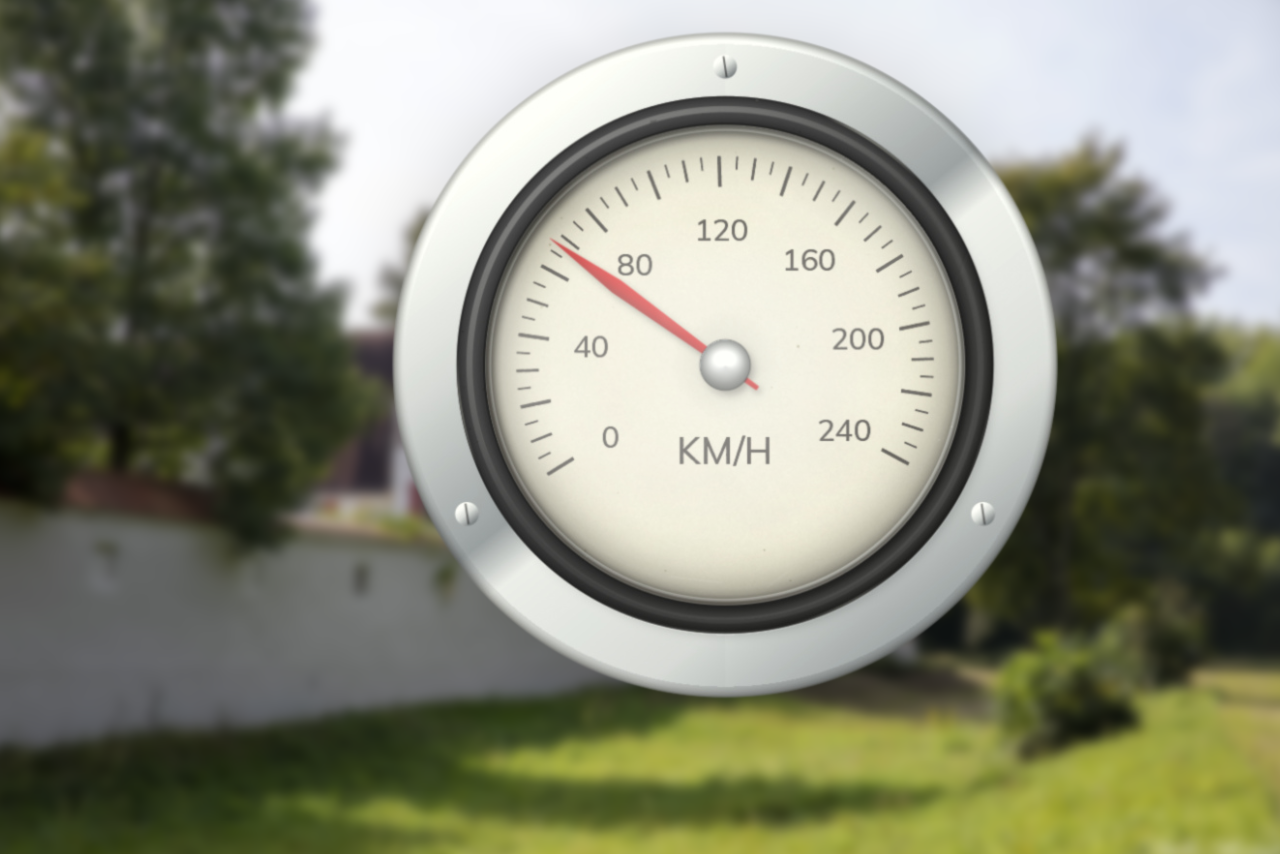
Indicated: value=67.5 unit=km/h
